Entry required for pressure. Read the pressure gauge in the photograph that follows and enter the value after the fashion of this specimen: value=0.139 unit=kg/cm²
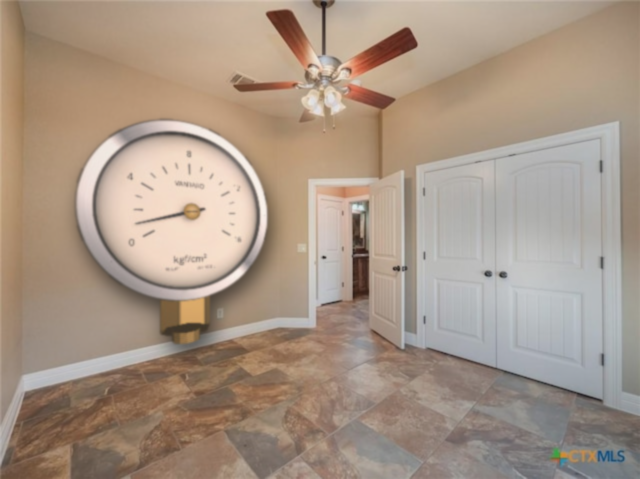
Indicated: value=1 unit=kg/cm²
